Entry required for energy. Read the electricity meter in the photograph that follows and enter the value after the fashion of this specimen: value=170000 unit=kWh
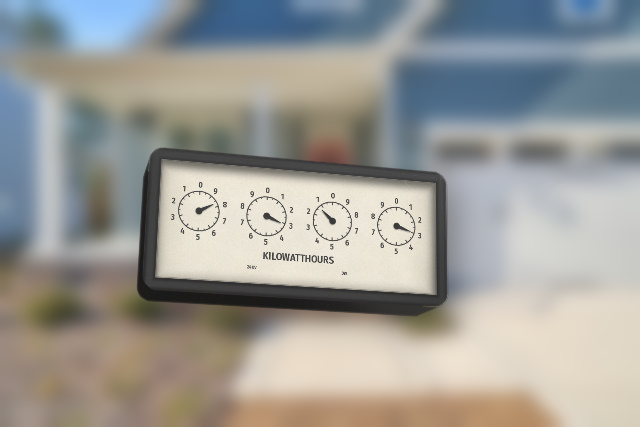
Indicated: value=8313 unit=kWh
